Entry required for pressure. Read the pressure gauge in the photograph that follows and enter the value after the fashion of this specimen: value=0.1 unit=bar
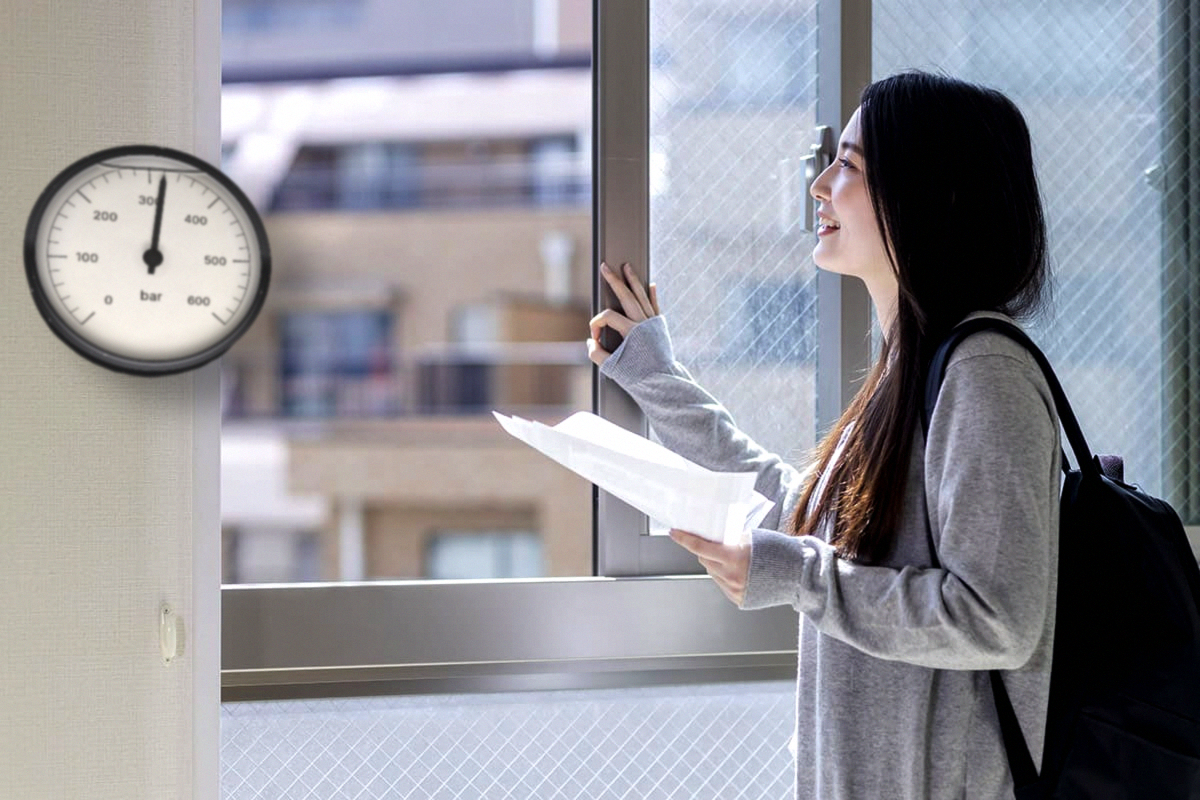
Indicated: value=320 unit=bar
